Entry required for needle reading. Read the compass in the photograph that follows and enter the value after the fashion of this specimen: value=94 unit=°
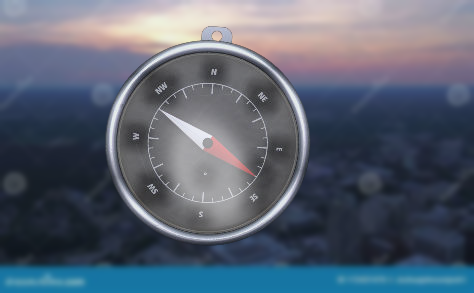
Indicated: value=120 unit=°
